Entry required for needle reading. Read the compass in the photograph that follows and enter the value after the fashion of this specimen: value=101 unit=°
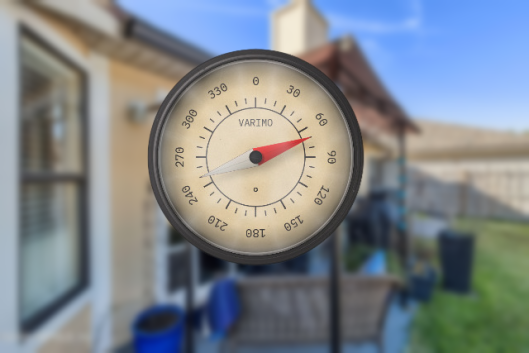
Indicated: value=70 unit=°
